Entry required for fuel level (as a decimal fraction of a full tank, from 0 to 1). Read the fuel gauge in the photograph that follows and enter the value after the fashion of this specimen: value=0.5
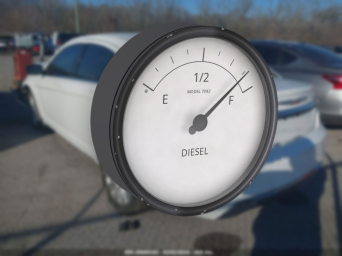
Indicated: value=0.875
